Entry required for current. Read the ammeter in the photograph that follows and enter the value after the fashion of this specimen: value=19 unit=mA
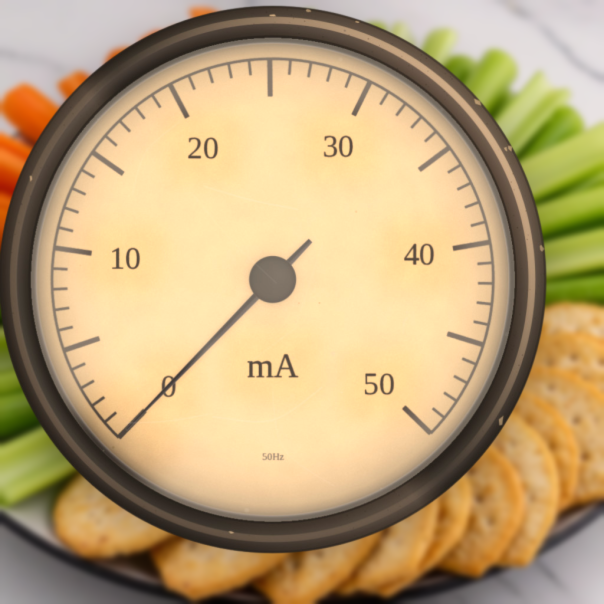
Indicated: value=0 unit=mA
